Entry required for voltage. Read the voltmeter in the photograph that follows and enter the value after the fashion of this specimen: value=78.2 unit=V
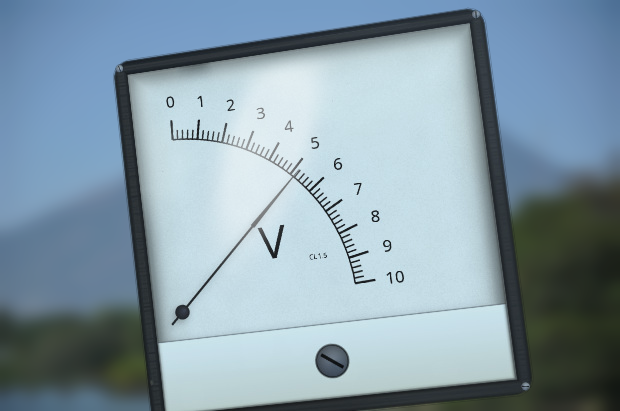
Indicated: value=5.2 unit=V
